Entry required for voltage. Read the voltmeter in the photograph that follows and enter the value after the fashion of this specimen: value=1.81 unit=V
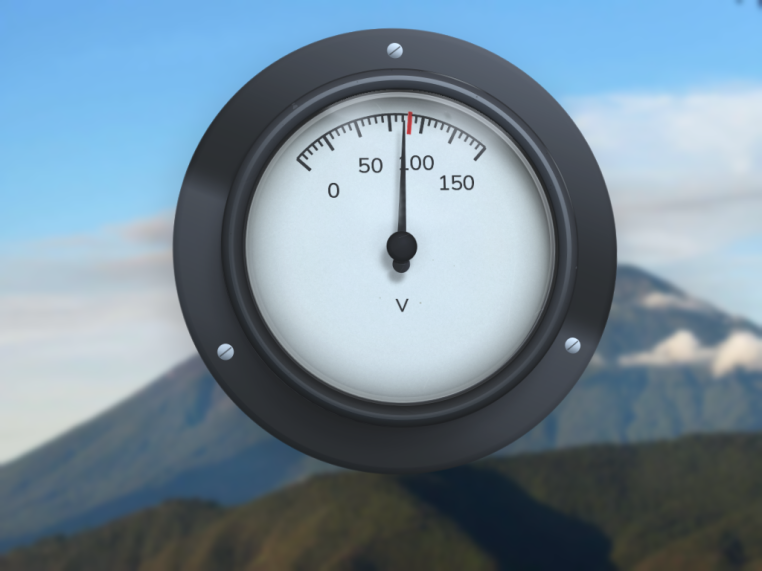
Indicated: value=85 unit=V
